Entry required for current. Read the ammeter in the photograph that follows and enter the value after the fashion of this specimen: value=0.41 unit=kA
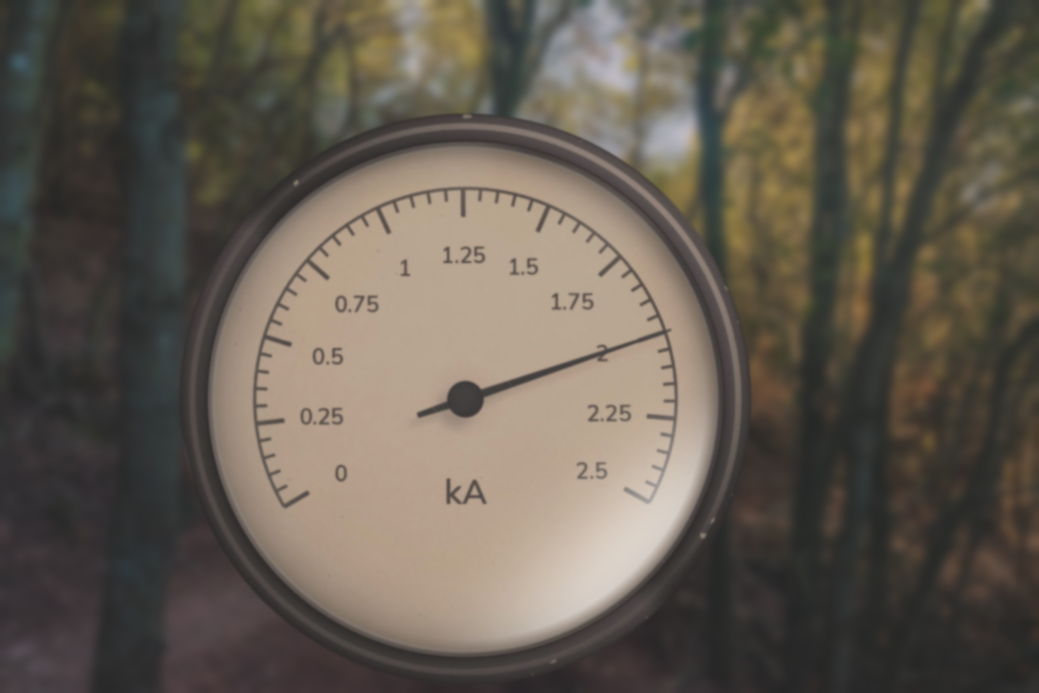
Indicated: value=2 unit=kA
